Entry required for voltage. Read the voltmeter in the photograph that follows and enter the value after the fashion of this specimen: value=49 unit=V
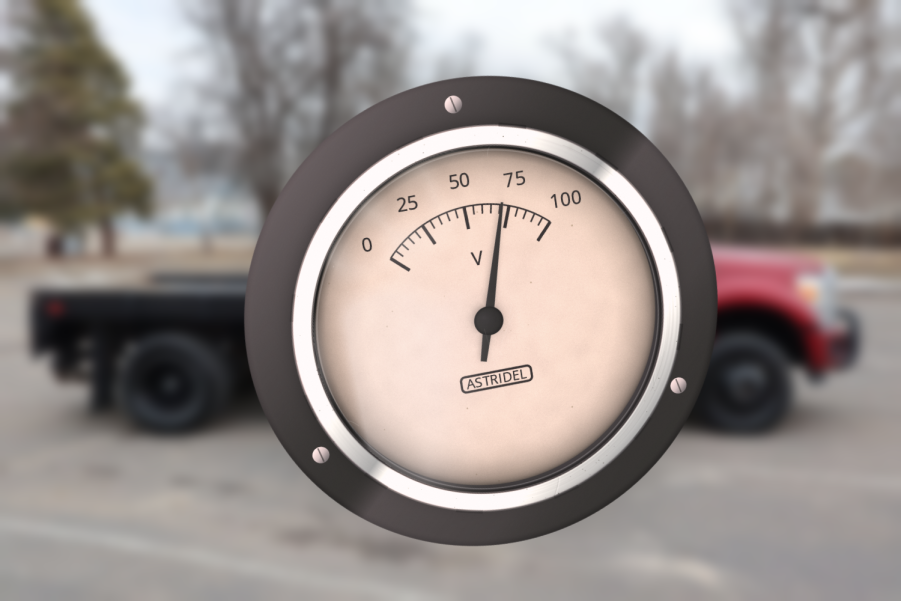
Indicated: value=70 unit=V
